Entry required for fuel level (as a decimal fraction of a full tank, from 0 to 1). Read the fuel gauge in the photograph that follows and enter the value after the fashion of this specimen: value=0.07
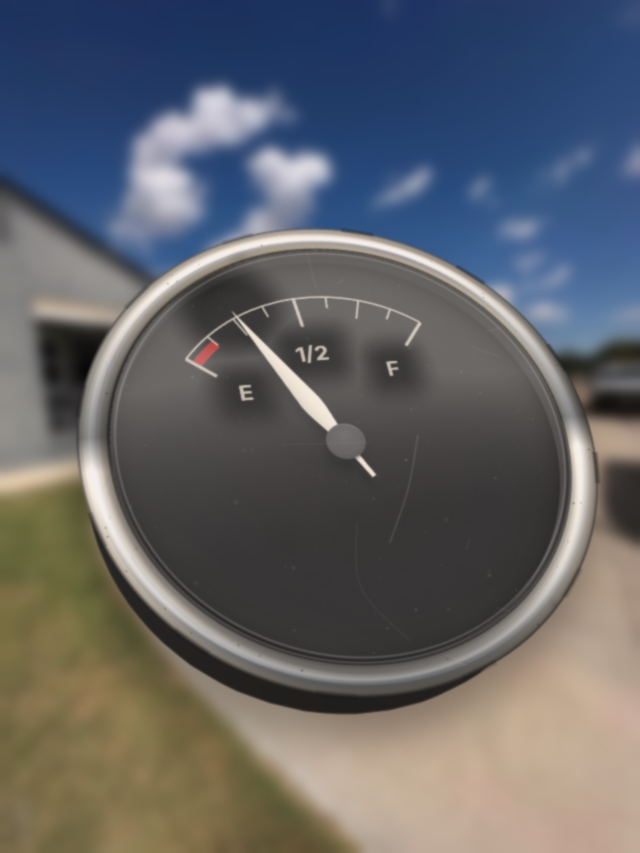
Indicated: value=0.25
